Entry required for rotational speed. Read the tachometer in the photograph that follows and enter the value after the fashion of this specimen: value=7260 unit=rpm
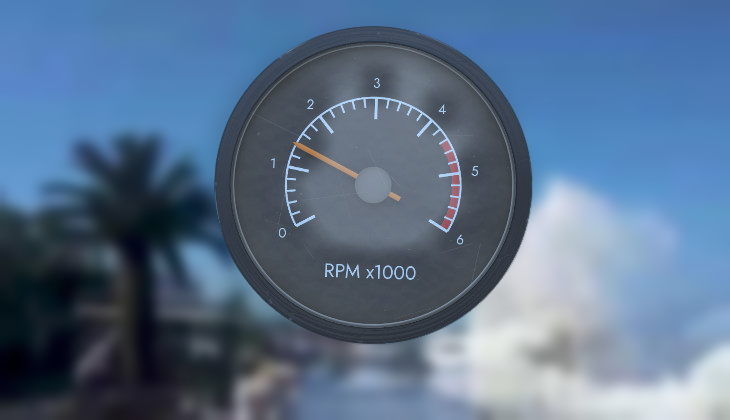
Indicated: value=1400 unit=rpm
